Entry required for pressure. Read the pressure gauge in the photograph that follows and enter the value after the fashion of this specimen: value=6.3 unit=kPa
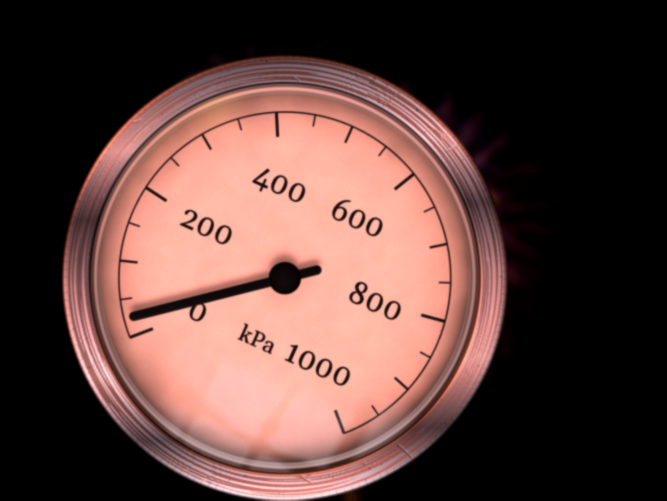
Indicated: value=25 unit=kPa
